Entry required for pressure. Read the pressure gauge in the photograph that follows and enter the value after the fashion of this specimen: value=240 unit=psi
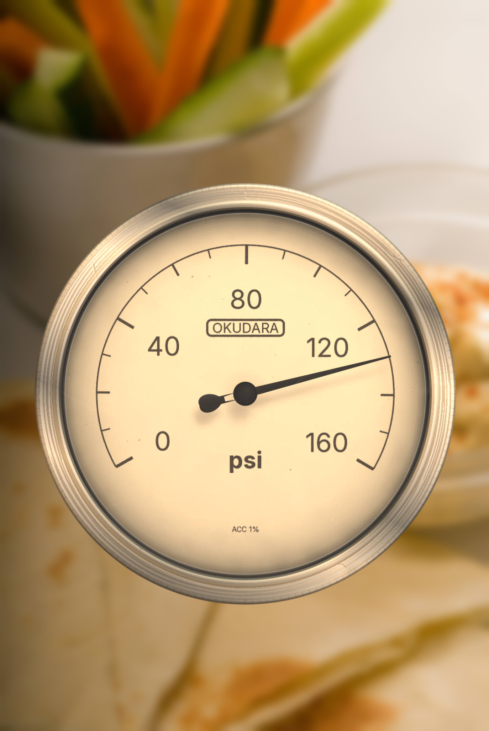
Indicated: value=130 unit=psi
